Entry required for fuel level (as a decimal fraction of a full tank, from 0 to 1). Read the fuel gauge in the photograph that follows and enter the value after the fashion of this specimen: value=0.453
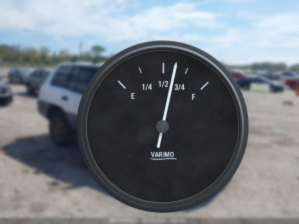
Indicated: value=0.625
